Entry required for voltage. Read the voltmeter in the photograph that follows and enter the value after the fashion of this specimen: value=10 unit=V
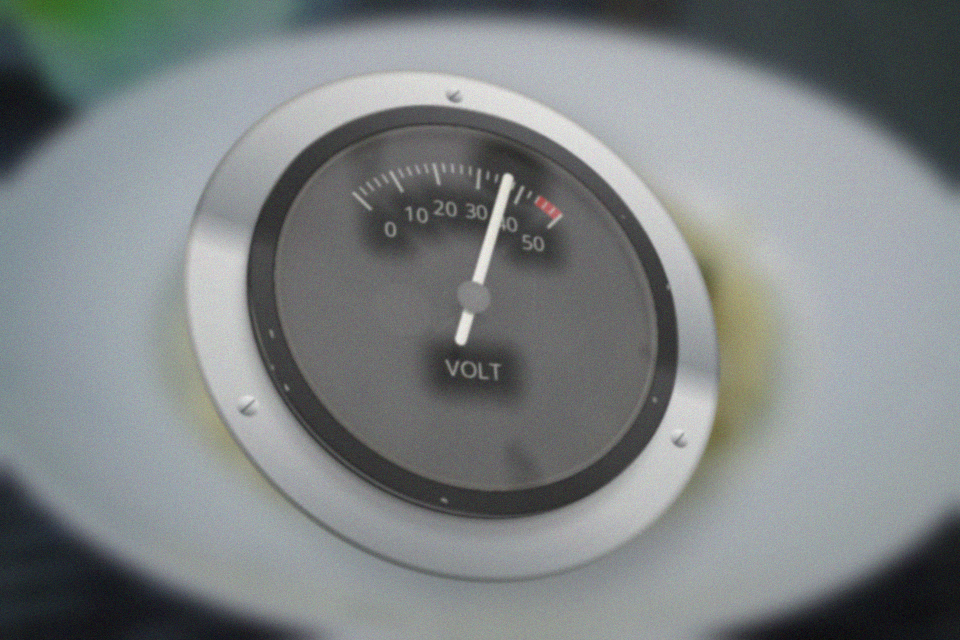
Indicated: value=36 unit=V
